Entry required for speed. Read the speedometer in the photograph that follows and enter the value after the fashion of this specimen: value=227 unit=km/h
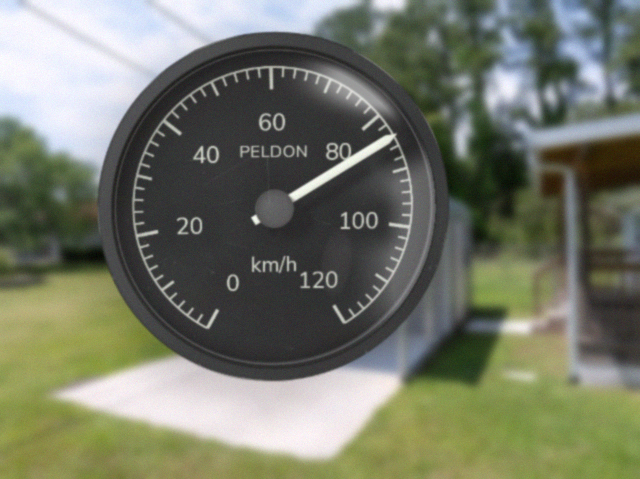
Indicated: value=84 unit=km/h
